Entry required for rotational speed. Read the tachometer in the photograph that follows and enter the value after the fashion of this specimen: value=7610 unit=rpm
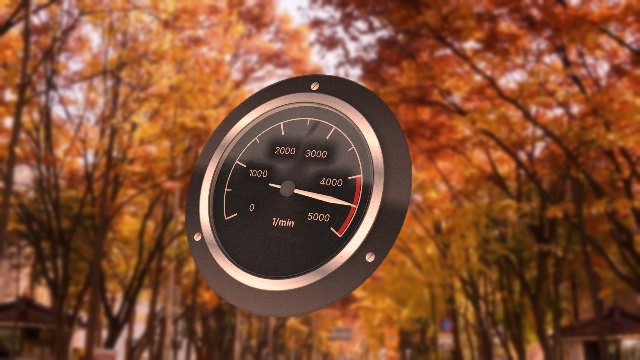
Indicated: value=4500 unit=rpm
